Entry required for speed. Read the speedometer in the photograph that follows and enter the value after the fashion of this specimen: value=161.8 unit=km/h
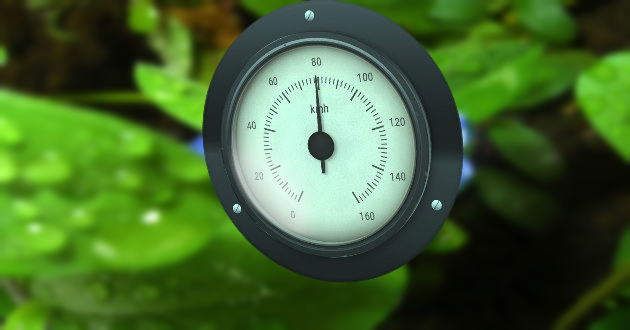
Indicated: value=80 unit=km/h
